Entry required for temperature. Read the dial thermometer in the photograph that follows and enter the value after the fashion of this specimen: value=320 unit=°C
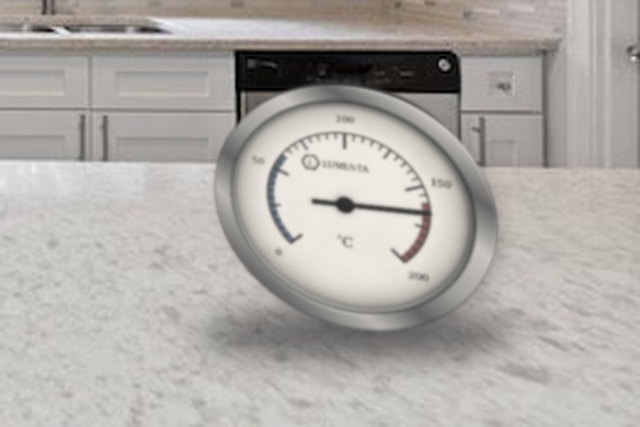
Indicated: value=165 unit=°C
